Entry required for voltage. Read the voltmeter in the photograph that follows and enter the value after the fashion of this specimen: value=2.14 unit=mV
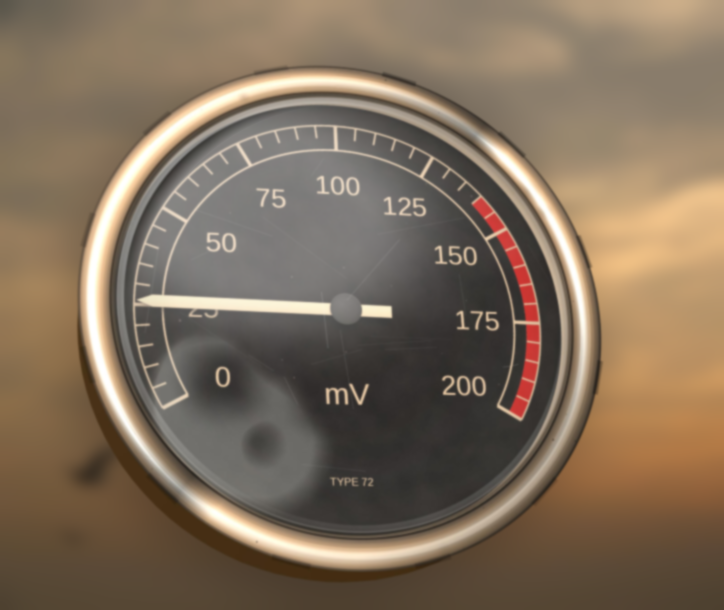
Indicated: value=25 unit=mV
